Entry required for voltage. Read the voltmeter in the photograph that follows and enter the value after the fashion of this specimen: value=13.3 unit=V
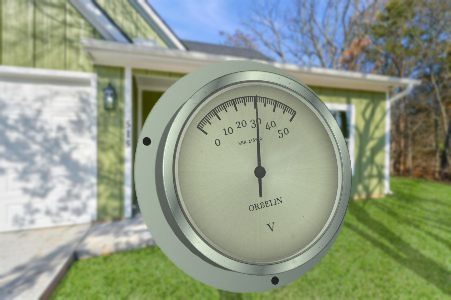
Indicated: value=30 unit=V
